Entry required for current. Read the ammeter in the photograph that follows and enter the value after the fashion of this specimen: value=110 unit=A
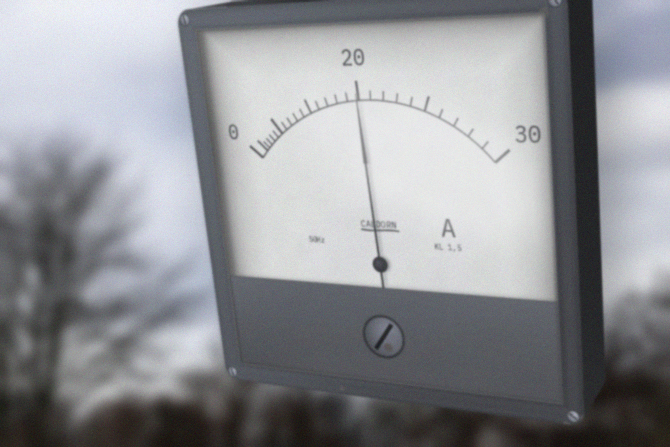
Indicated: value=20 unit=A
